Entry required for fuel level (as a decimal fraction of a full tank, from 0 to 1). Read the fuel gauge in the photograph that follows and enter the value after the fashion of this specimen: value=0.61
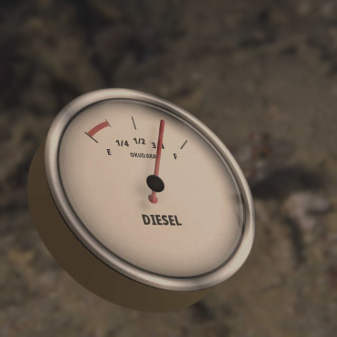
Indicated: value=0.75
